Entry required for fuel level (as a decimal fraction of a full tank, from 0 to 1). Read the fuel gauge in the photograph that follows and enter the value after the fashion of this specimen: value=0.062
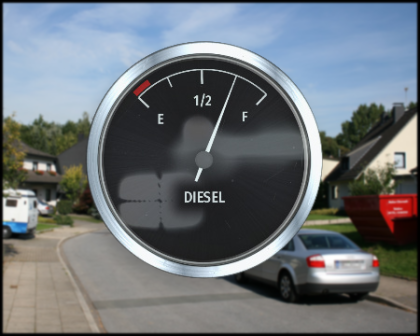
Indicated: value=0.75
